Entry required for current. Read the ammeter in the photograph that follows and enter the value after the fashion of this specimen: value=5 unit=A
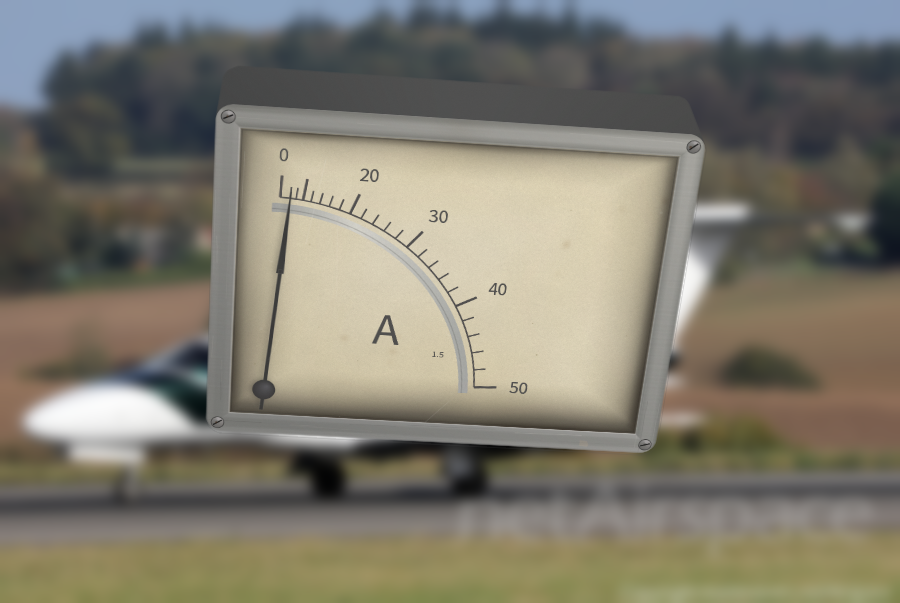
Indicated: value=6 unit=A
